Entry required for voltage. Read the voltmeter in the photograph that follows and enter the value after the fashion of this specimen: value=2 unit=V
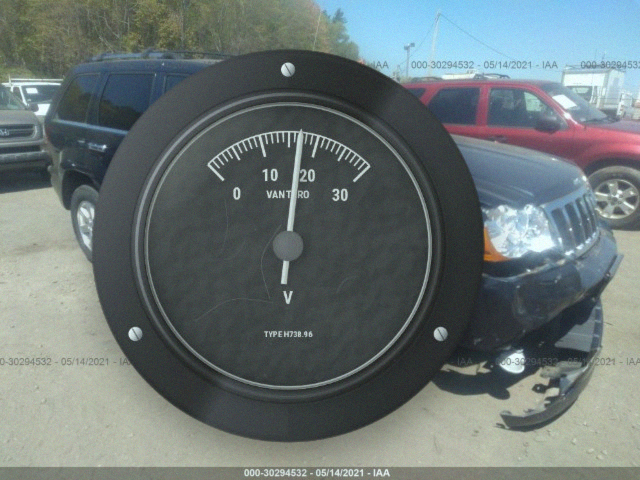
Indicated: value=17 unit=V
